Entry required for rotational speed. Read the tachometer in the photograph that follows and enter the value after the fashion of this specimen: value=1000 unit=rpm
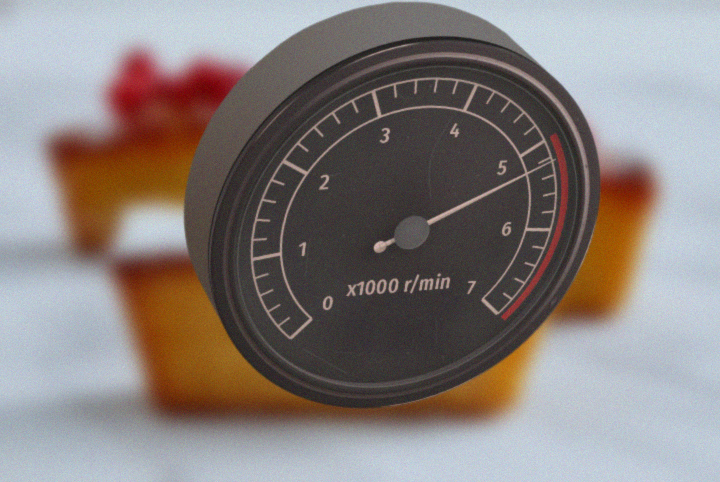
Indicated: value=5200 unit=rpm
